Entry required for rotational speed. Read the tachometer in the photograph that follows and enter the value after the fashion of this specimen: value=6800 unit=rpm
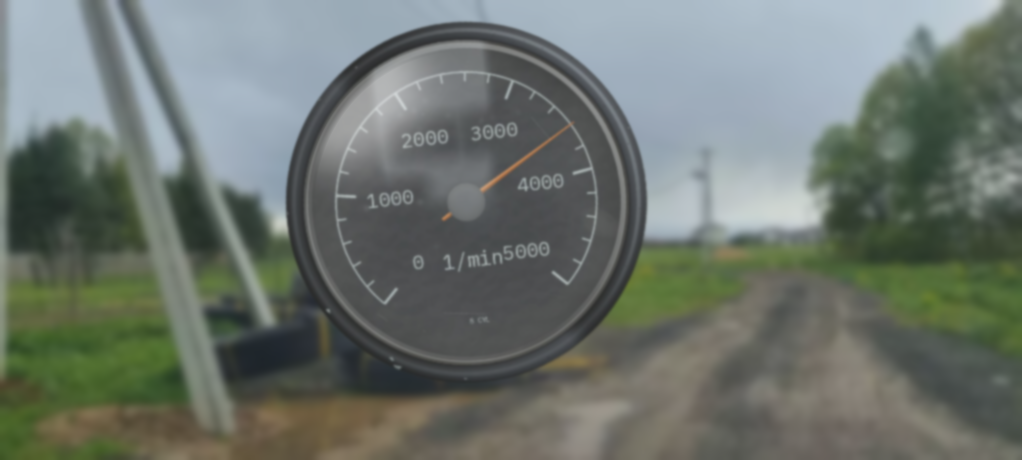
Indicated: value=3600 unit=rpm
